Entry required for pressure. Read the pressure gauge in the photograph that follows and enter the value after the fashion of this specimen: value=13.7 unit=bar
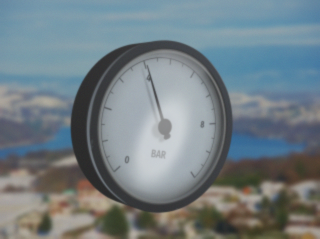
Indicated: value=4 unit=bar
